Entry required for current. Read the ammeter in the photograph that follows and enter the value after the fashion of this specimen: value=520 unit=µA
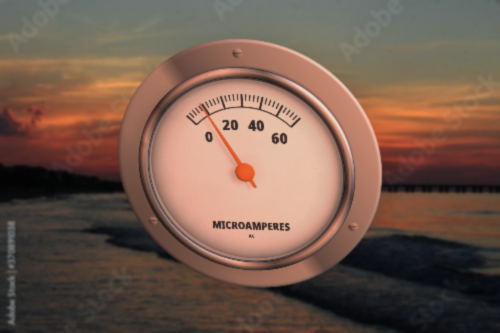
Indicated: value=10 unit=µA
